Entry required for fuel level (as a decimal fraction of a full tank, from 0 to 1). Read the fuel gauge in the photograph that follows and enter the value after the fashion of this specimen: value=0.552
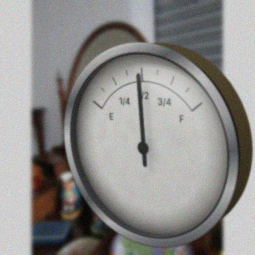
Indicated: value=0.5
